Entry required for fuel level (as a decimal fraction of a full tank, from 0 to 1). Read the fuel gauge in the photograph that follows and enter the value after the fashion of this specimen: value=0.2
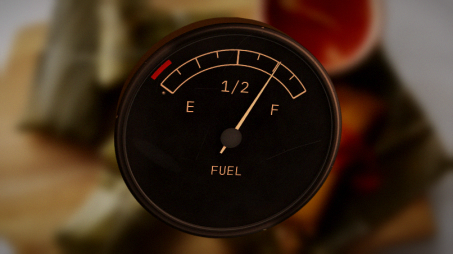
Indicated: value=0.75
